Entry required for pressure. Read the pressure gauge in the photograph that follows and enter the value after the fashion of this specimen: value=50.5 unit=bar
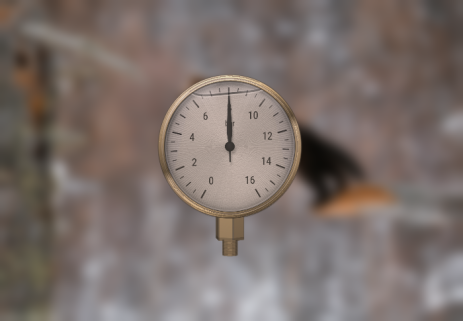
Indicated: value=8 unit=bar
